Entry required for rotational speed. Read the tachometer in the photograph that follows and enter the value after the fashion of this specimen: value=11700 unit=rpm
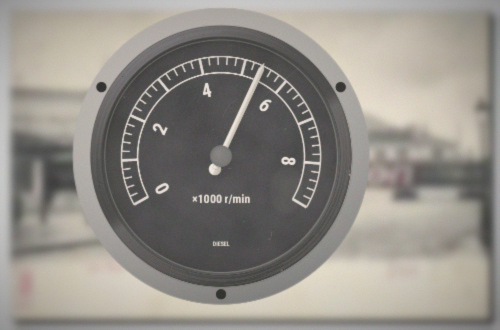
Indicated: value=5400 unit=rpm
